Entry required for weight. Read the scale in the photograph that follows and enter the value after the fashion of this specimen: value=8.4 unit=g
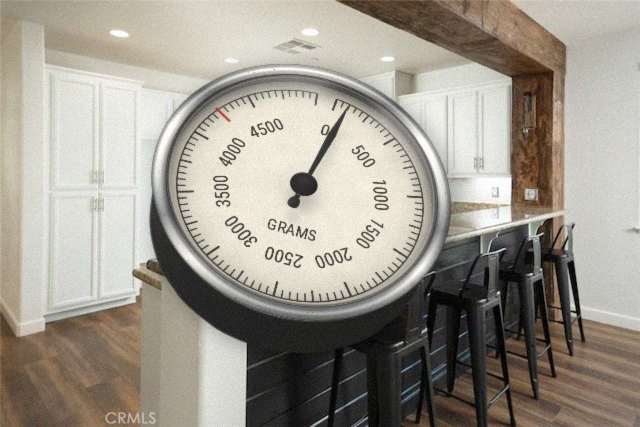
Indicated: value=100 unit=g
